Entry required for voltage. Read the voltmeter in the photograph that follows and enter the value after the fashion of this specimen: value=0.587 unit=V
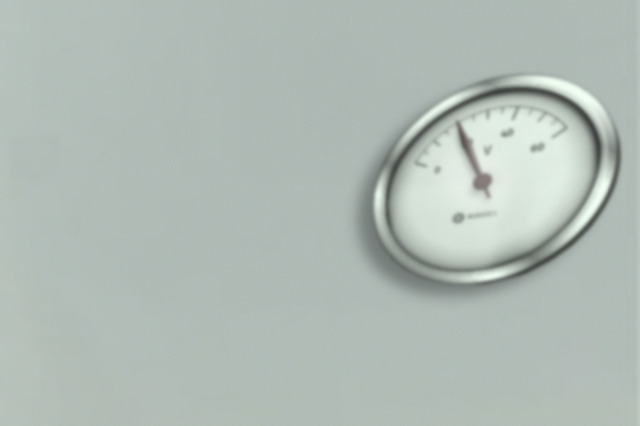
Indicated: value=20 unit=V
